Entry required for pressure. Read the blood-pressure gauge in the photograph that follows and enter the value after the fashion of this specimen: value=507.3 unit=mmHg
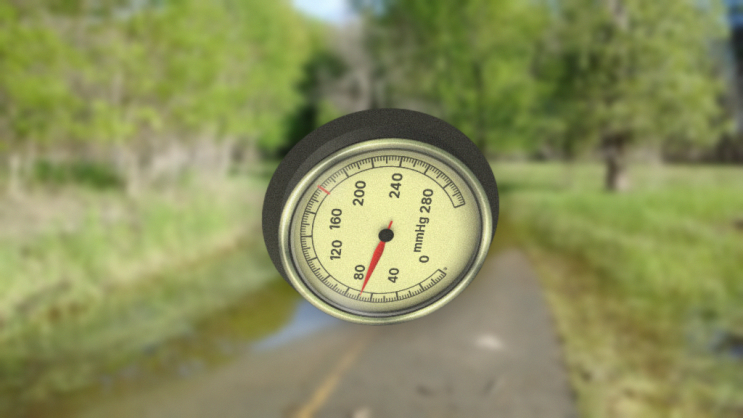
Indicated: value=70 unit=mmHg
